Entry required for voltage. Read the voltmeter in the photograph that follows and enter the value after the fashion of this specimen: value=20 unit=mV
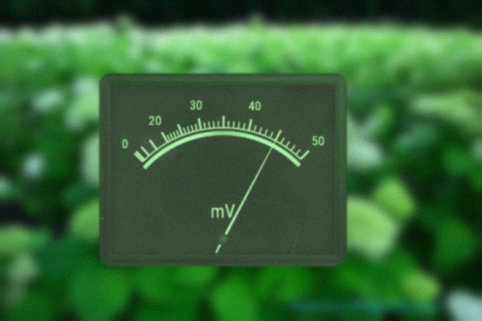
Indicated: value=45 unit=mV
